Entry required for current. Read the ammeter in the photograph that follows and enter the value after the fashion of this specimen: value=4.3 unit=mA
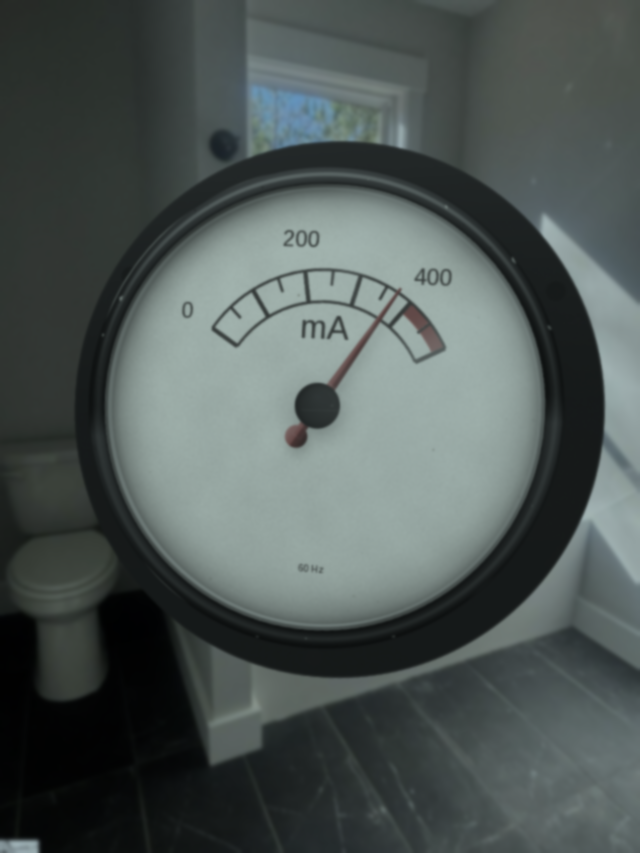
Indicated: value=375 unit=mA
